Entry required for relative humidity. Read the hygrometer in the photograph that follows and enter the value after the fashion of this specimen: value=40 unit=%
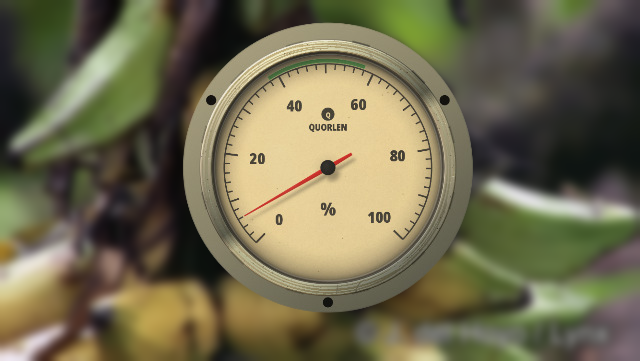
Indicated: value=6 unit=%
